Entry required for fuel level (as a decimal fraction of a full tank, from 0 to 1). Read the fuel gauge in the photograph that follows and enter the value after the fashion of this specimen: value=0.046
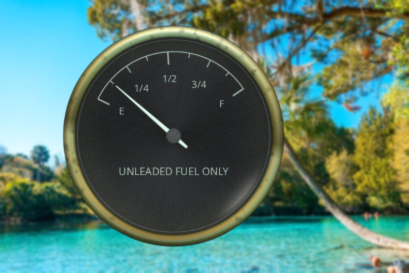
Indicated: value=0.125
